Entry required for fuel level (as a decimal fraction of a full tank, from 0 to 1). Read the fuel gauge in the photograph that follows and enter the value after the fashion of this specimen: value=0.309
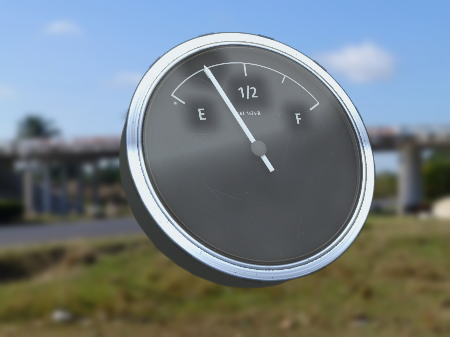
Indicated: value=0.25
